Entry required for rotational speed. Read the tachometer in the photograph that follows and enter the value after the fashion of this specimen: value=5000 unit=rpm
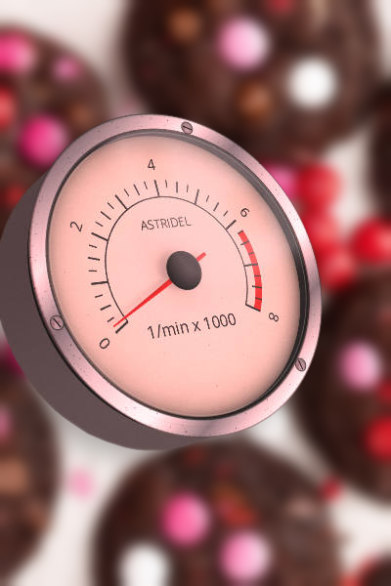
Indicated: value=125 unit=rpm
